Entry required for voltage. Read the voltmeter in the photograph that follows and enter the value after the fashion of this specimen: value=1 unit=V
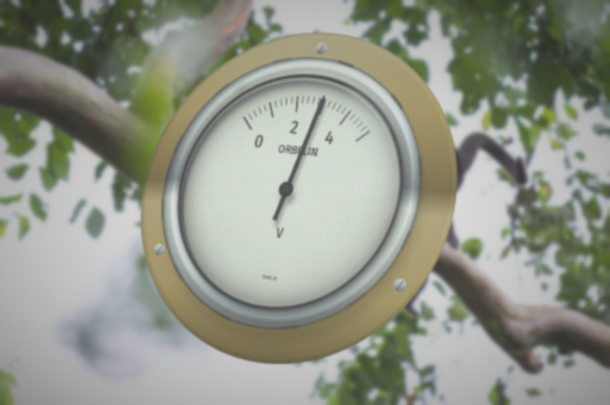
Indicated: value=3 unit=V
